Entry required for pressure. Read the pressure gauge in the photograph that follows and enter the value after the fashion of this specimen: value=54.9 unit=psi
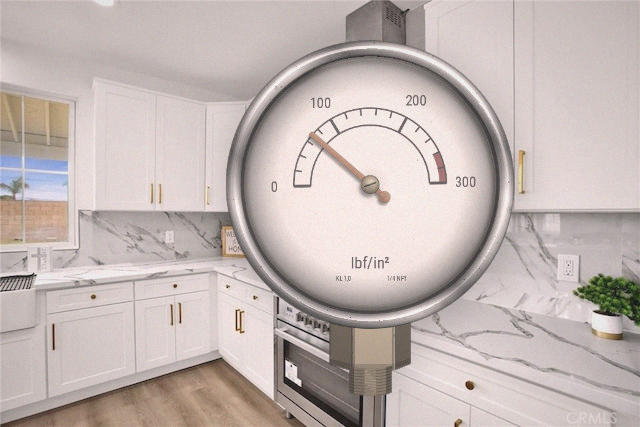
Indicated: value=70 unit=psi
